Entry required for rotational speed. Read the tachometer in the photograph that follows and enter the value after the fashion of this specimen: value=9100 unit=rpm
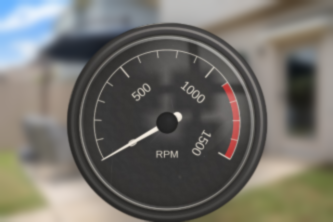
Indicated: value=0 unit=rpm
